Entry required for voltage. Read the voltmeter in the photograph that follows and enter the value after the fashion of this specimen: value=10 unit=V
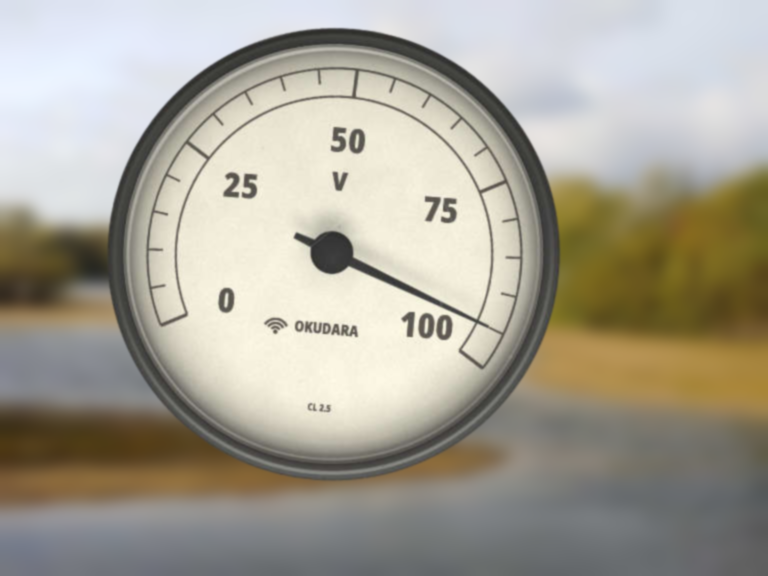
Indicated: value=95 unit=V
